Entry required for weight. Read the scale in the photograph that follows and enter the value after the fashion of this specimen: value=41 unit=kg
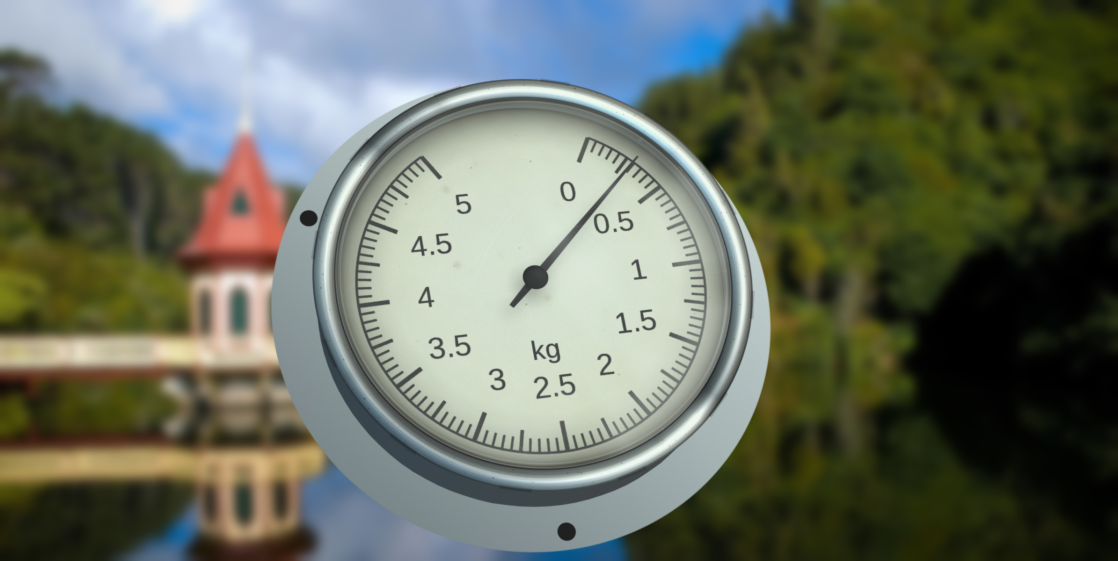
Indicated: value=0.3 unit=kg
